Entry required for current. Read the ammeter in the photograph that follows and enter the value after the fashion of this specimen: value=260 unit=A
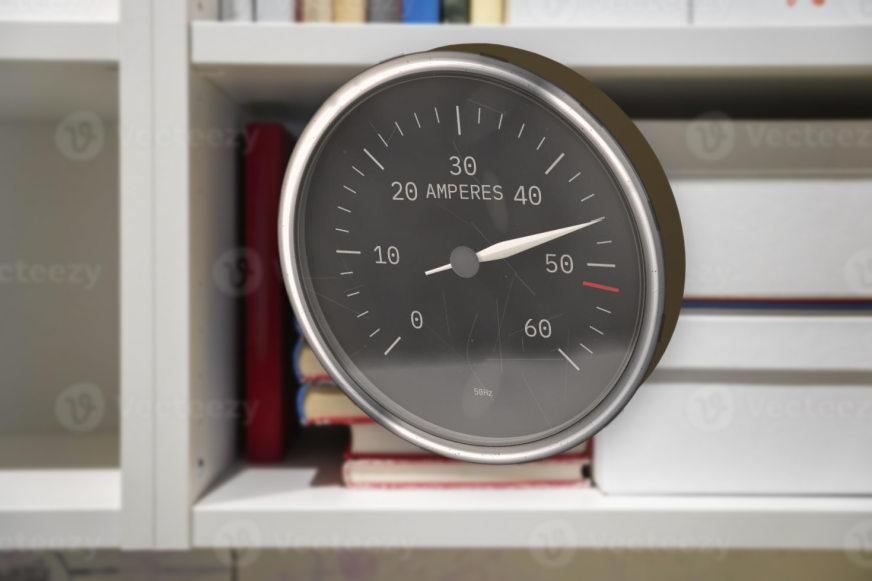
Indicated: value=46 unit=A
